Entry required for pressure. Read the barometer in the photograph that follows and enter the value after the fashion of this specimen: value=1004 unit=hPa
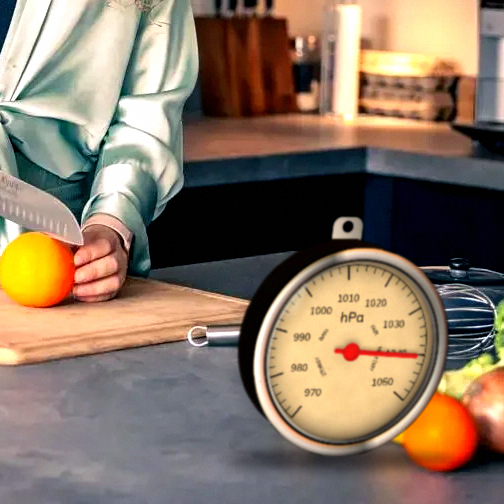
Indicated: value=1040 unit=hPa
